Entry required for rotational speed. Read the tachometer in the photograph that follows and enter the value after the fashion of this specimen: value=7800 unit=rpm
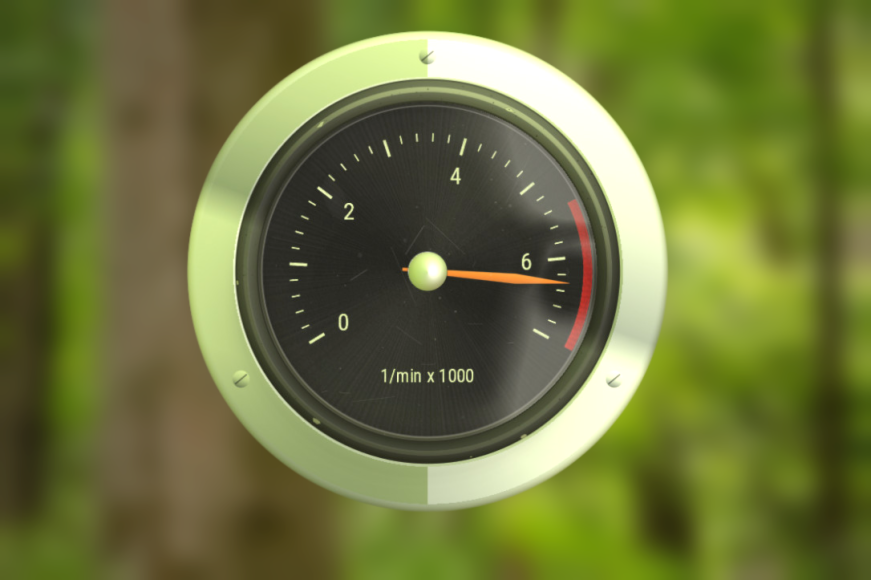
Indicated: value=6300 unit=rpm
